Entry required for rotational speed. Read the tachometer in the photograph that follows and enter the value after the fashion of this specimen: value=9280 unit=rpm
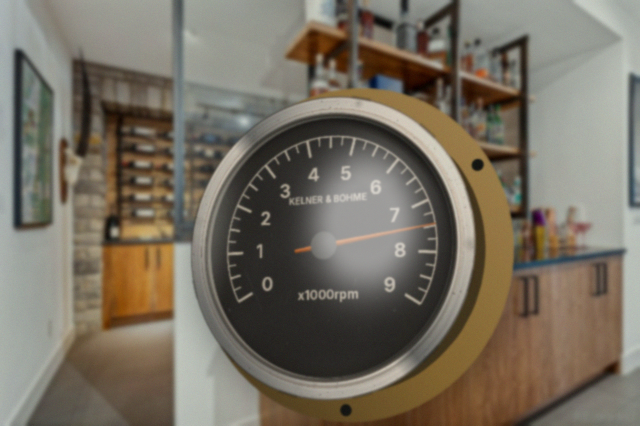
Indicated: value=7500 unit=rpm
